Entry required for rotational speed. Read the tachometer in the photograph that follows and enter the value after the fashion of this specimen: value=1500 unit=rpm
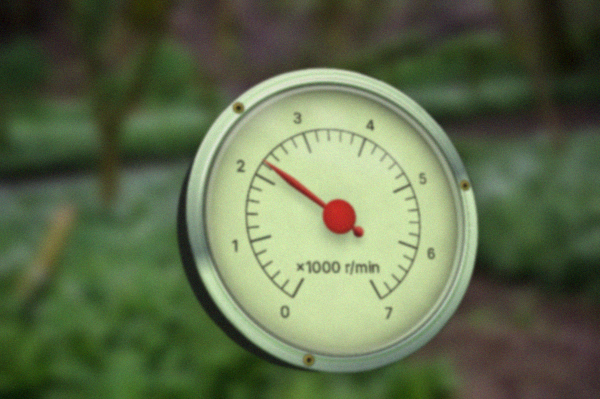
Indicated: value=2200 unit=rpm
